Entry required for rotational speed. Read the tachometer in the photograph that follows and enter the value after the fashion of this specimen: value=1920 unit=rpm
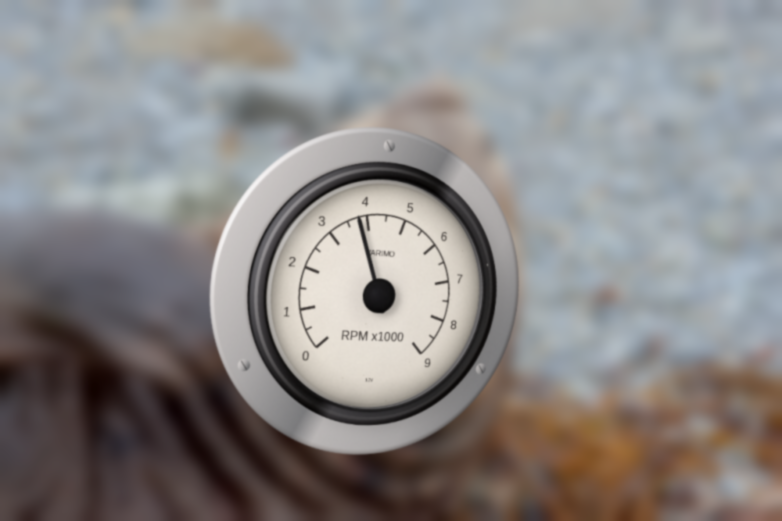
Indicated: value=3750 unit=rpm
